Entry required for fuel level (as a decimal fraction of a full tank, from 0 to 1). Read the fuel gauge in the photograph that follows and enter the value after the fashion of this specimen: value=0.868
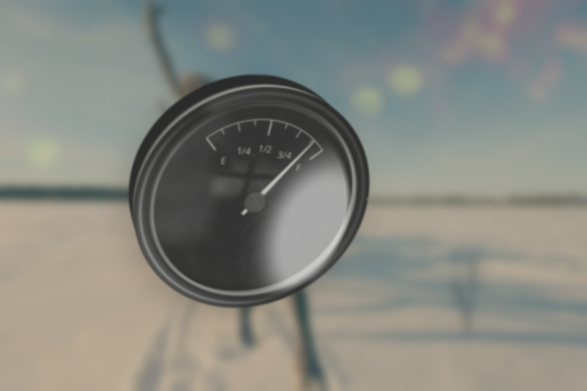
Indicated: value=0.875
